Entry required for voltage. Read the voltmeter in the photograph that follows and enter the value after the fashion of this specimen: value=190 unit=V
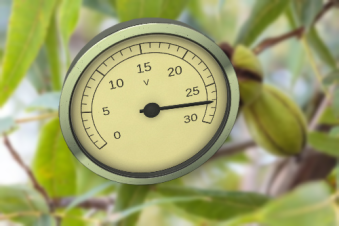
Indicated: value=27 unit=V
